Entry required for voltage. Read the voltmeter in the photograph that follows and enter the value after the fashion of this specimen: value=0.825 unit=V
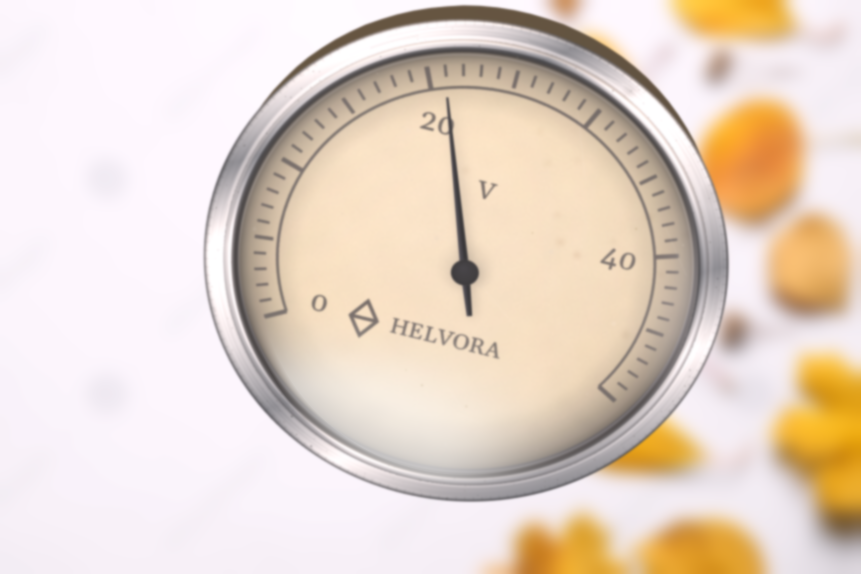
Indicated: value=21 unit=V
